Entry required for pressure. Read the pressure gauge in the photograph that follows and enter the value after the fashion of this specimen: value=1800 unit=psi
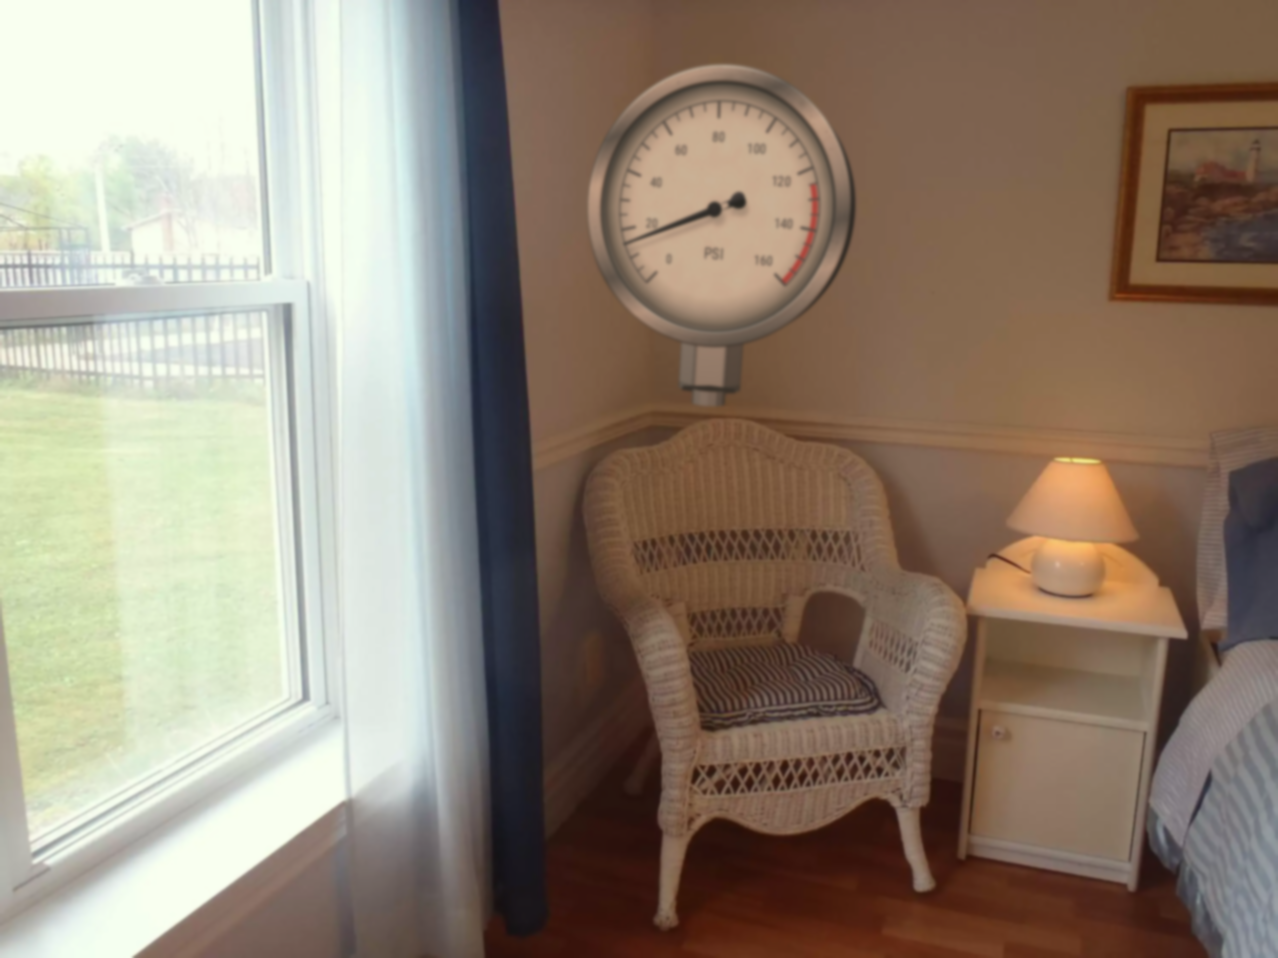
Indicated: value=15 unit=psi
